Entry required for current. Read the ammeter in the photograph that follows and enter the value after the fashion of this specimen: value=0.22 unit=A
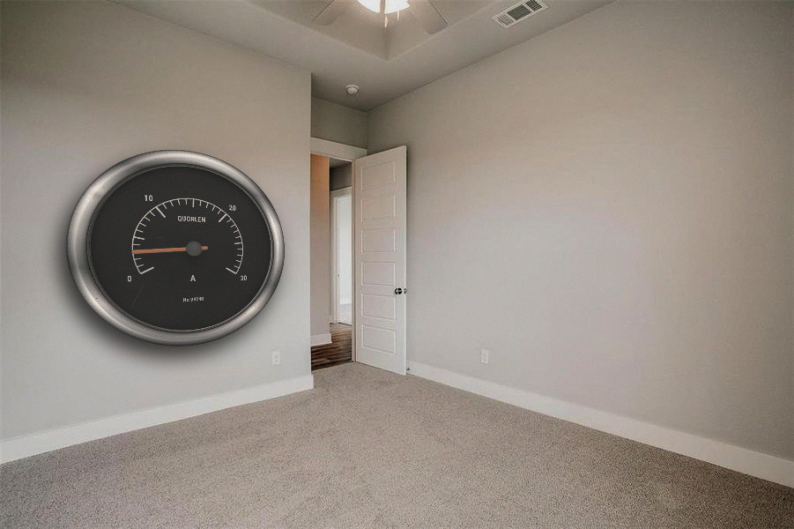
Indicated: value=3 unit=A
